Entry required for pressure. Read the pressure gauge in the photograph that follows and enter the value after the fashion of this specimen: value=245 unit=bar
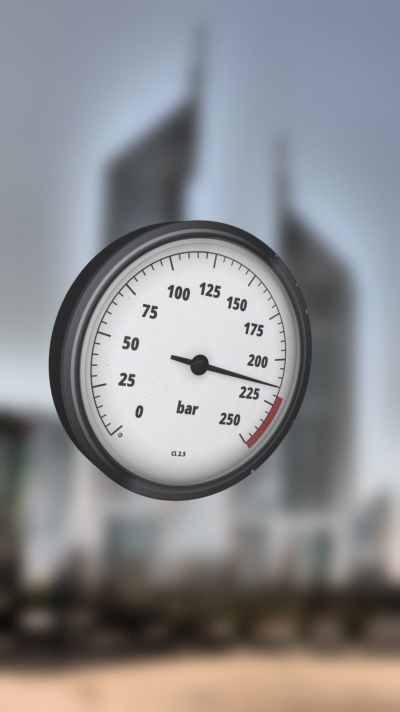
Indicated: value=215 unit=bar
